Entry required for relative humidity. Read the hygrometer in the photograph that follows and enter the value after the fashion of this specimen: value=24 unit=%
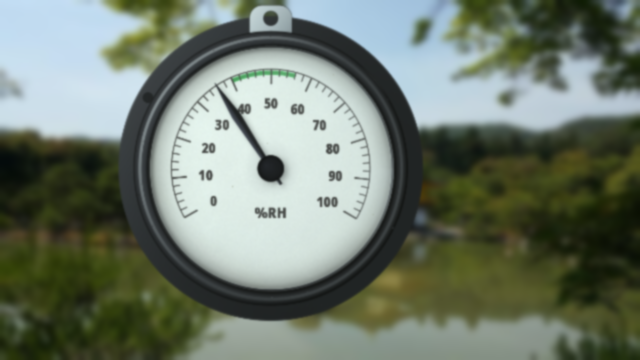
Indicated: value=36 unit=%
